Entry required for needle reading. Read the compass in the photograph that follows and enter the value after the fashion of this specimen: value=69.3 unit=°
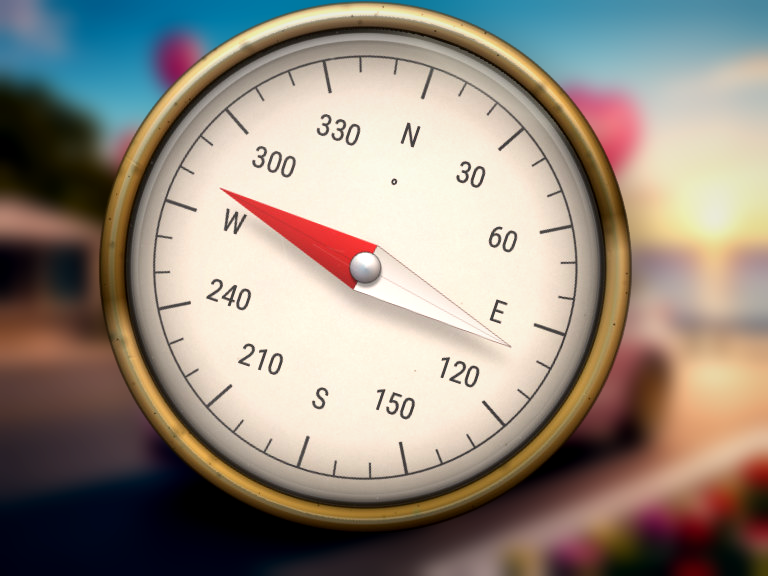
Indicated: value=280 unit=°
